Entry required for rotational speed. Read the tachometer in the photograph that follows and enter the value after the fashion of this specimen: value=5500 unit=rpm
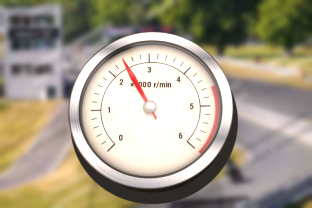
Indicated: value=2400 unit=rpm
